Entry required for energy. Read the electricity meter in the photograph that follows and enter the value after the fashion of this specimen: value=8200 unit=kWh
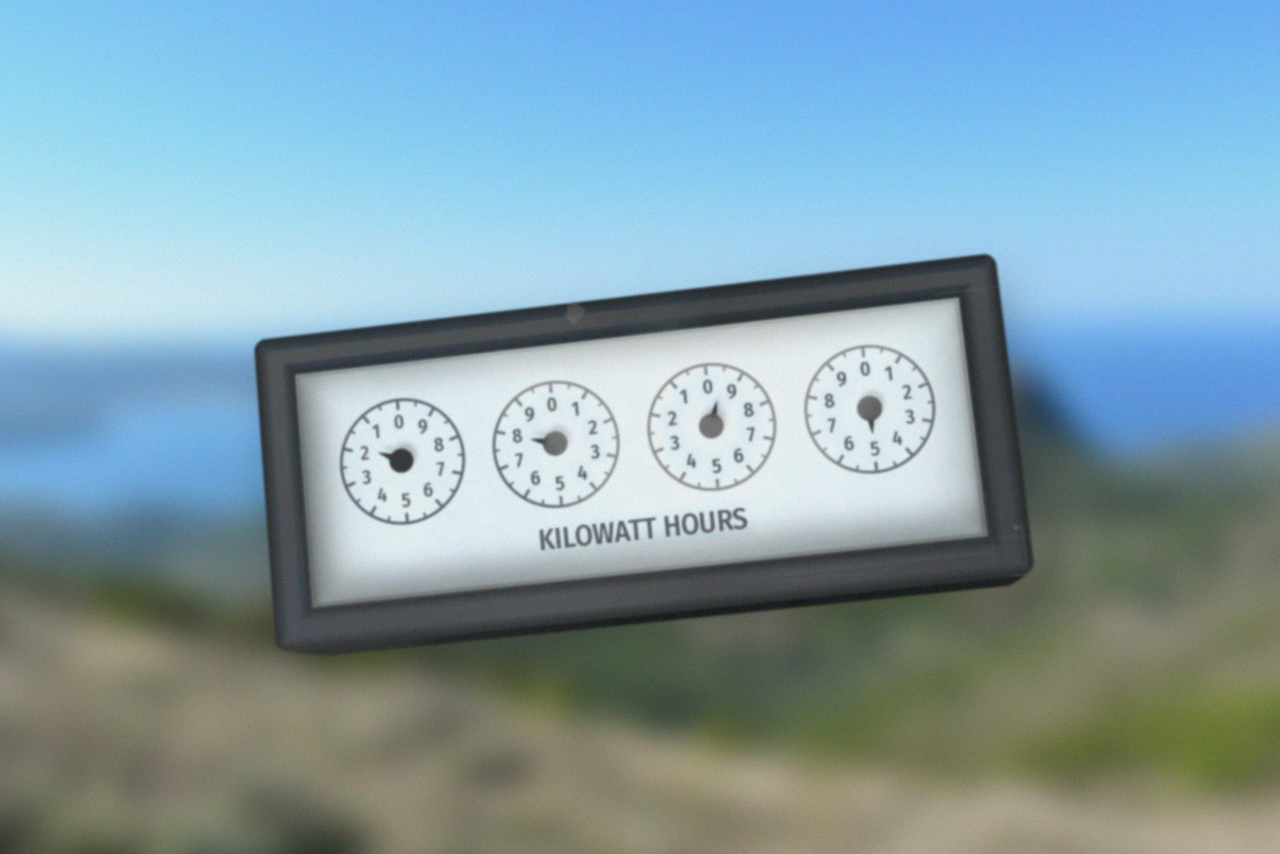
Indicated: value=1795 unit=kWh
